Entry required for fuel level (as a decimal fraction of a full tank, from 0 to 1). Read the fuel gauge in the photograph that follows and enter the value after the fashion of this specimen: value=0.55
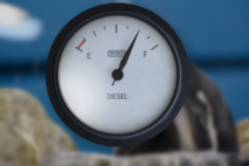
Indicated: value=0.75
